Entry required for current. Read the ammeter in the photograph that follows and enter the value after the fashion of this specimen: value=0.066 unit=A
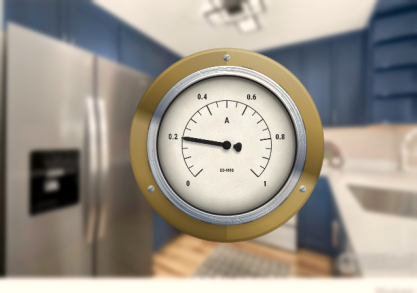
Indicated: value=0.2 unit=A
